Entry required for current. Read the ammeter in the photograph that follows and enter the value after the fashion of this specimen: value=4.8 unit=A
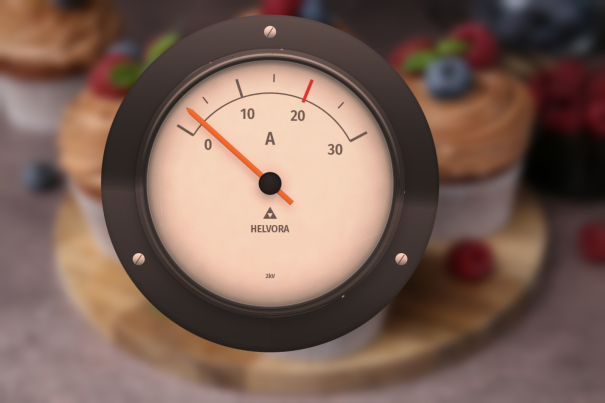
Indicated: value=2.5 unit=A
